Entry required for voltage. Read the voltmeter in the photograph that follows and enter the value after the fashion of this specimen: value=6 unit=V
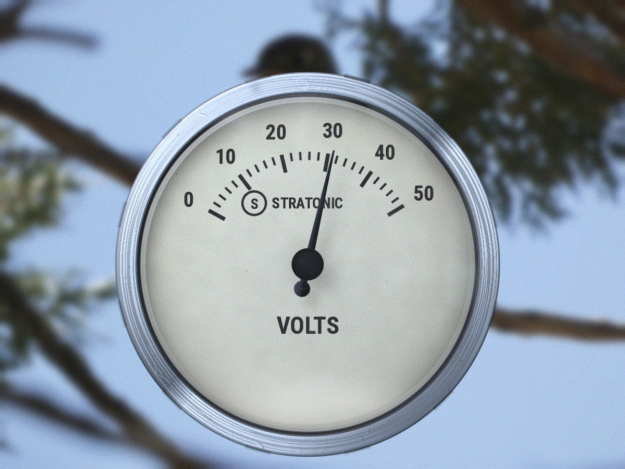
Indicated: value=31 unit=V
